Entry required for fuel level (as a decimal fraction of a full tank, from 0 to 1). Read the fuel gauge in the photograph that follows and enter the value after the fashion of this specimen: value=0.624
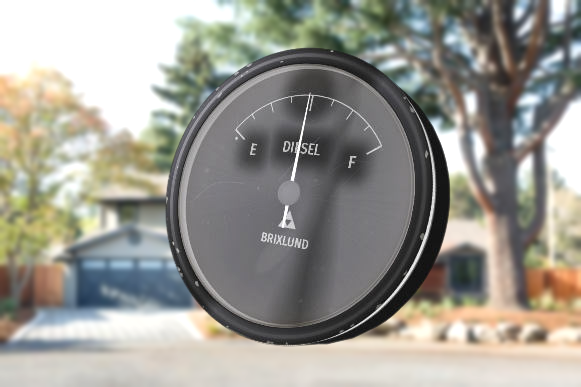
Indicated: value=0.5
